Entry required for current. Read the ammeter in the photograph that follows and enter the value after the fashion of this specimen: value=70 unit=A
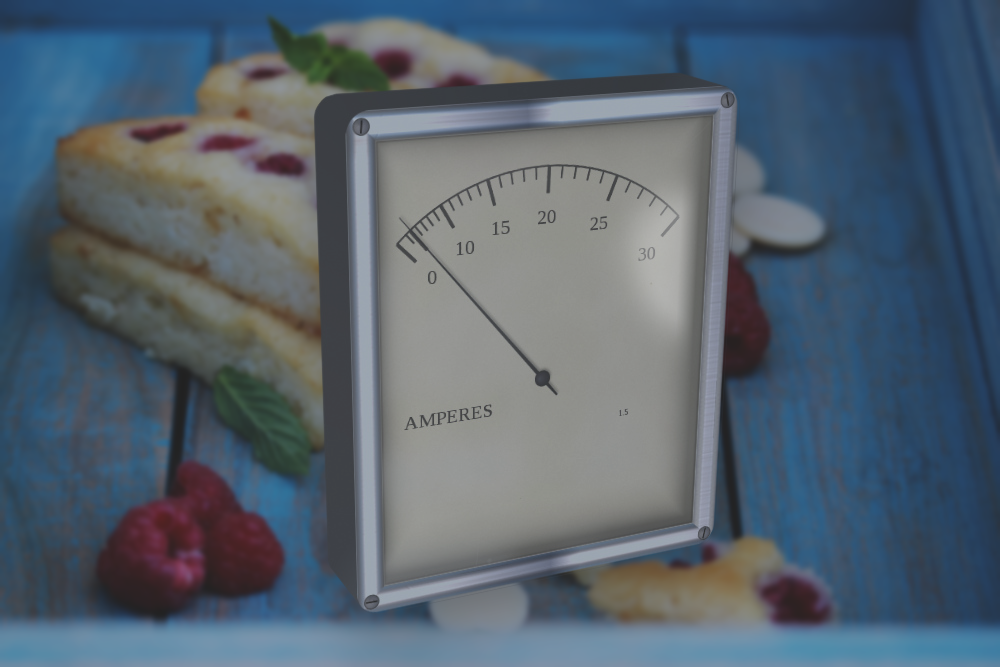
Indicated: value=5 unit=A
